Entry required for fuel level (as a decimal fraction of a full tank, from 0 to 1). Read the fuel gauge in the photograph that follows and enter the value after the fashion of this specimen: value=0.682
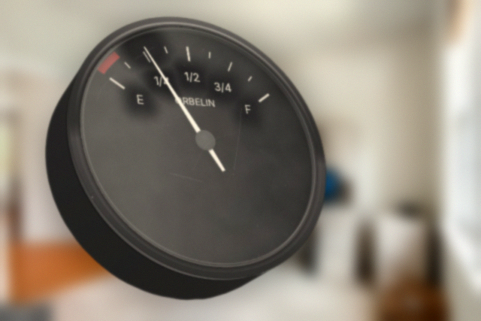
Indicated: value=0.25
